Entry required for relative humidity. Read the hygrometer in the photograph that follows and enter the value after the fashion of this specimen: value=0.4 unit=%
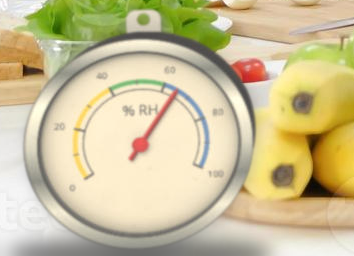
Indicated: value=65 unit=%
